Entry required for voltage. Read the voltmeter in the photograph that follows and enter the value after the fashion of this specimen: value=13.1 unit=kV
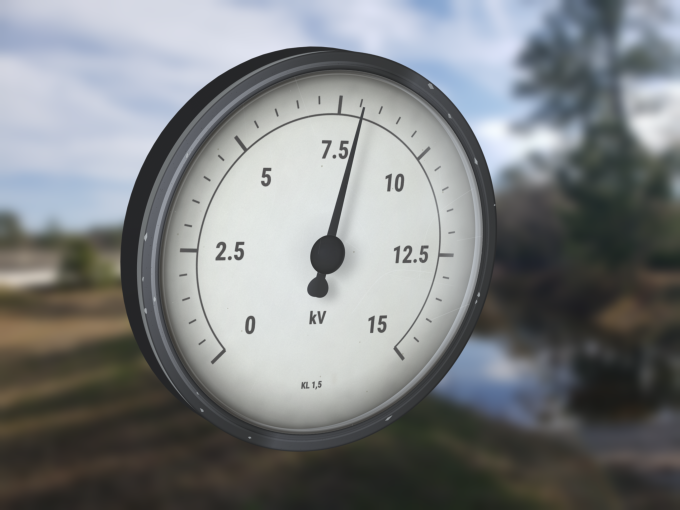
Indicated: value=8 unit=kV
